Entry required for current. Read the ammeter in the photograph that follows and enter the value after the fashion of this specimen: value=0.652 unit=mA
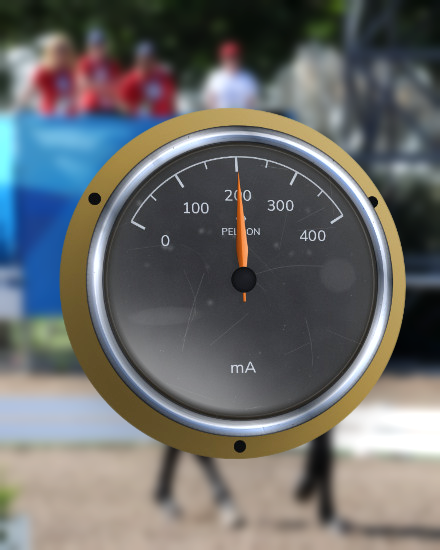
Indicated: value=200 unit=mA
